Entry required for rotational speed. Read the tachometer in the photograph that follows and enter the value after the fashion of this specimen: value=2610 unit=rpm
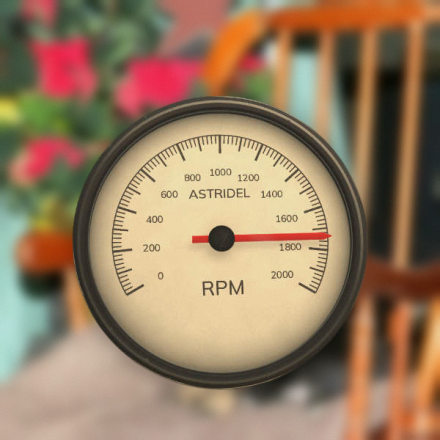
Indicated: value=1740 unit=rpm
